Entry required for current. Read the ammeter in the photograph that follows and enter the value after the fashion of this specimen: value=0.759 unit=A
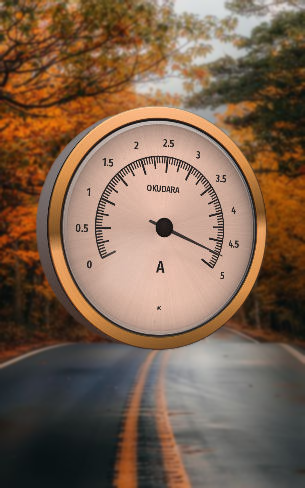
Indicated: value=4.75 unit=A
